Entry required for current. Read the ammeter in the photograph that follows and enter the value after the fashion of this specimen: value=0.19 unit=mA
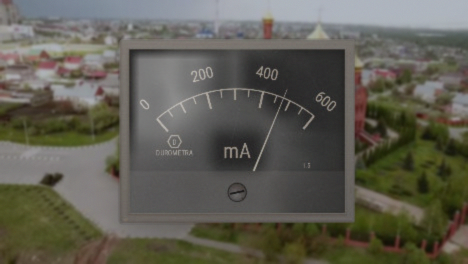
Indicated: value=475 unit=mA
